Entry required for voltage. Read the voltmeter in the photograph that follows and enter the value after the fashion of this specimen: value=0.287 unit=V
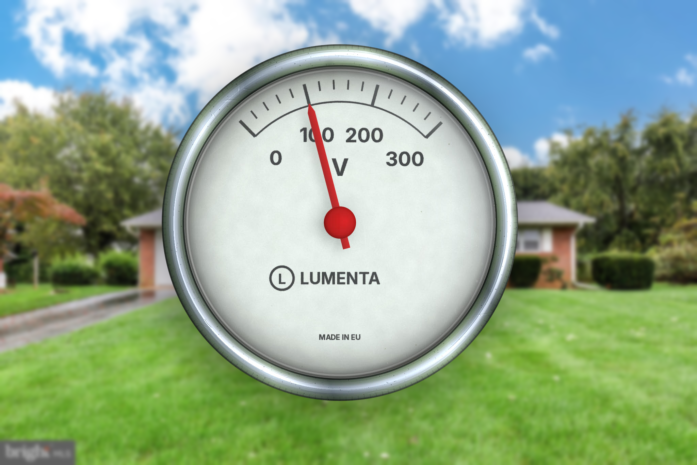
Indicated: value=100 unit=V
